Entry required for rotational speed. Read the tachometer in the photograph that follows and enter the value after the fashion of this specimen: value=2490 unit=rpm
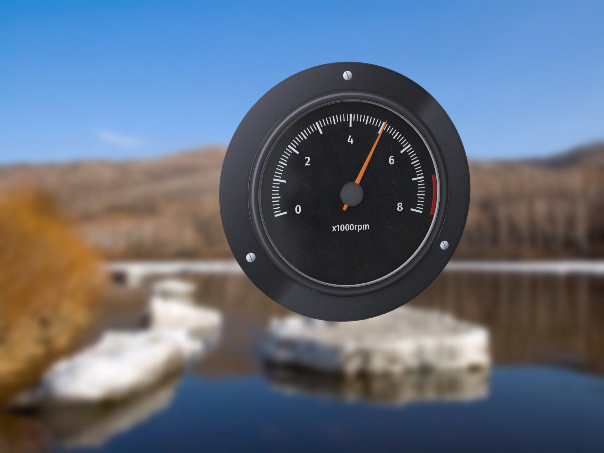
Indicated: value=5000 unit=rpm
